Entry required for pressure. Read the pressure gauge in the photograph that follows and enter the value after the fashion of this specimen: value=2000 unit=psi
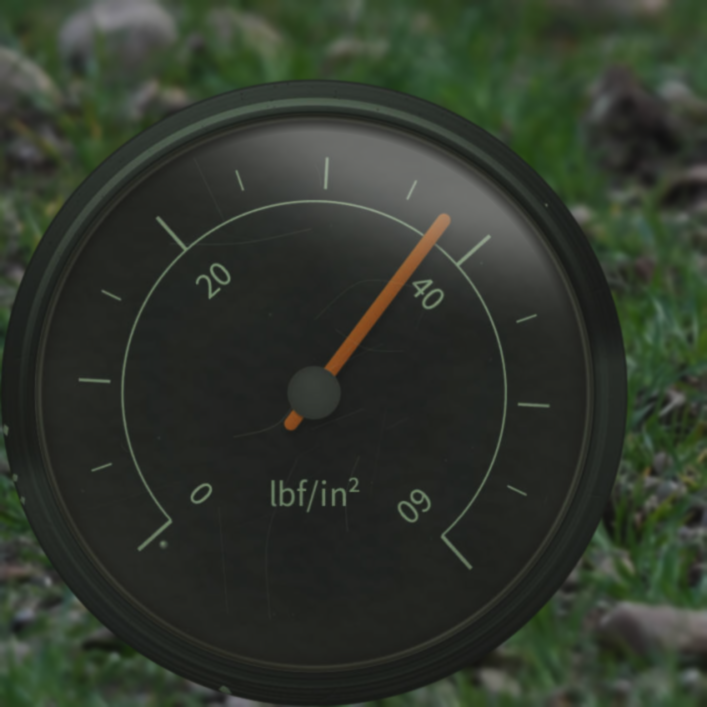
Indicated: value=37.5 unit=psi
